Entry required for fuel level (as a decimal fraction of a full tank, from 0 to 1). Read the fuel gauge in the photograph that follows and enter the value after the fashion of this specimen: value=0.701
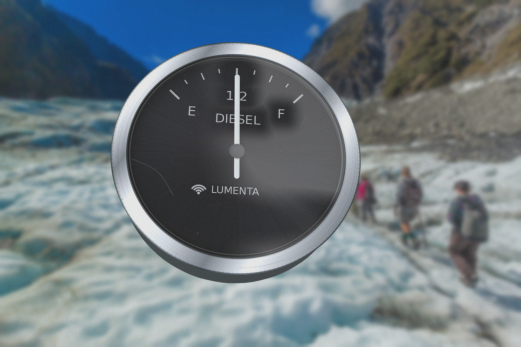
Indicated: value=0.5
